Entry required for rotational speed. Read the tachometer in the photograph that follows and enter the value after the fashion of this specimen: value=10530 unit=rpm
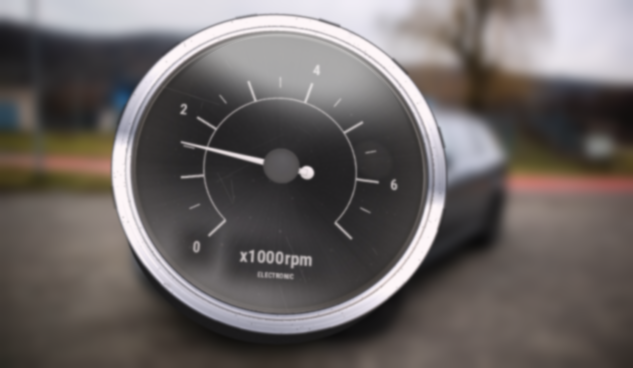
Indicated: value=1500 unit=rpm
